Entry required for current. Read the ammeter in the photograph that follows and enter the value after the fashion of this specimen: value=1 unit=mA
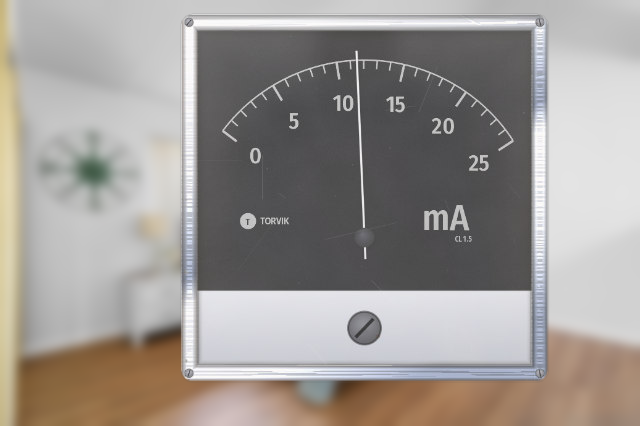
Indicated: value=11.5 unit=mA
